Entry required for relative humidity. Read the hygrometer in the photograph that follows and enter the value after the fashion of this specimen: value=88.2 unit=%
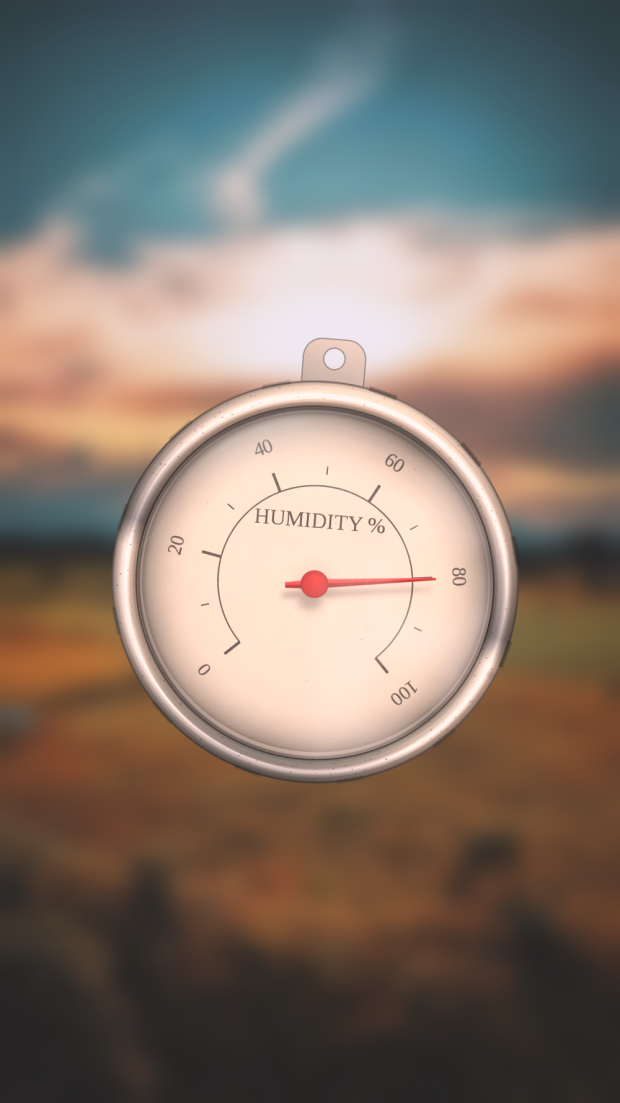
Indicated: value=80 unit=%
